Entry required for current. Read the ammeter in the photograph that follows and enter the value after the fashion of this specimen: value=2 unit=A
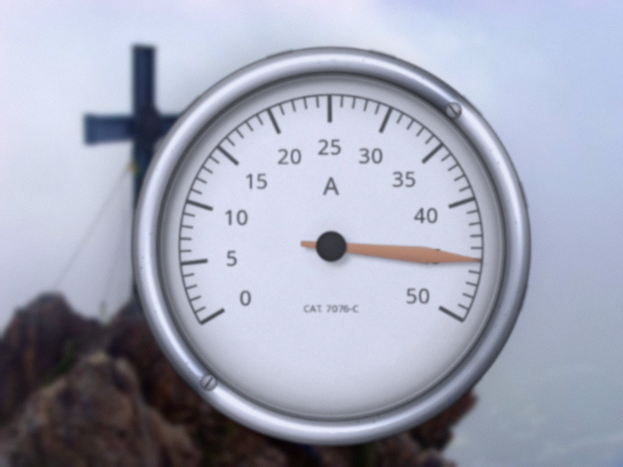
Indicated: value=45 unit=A
